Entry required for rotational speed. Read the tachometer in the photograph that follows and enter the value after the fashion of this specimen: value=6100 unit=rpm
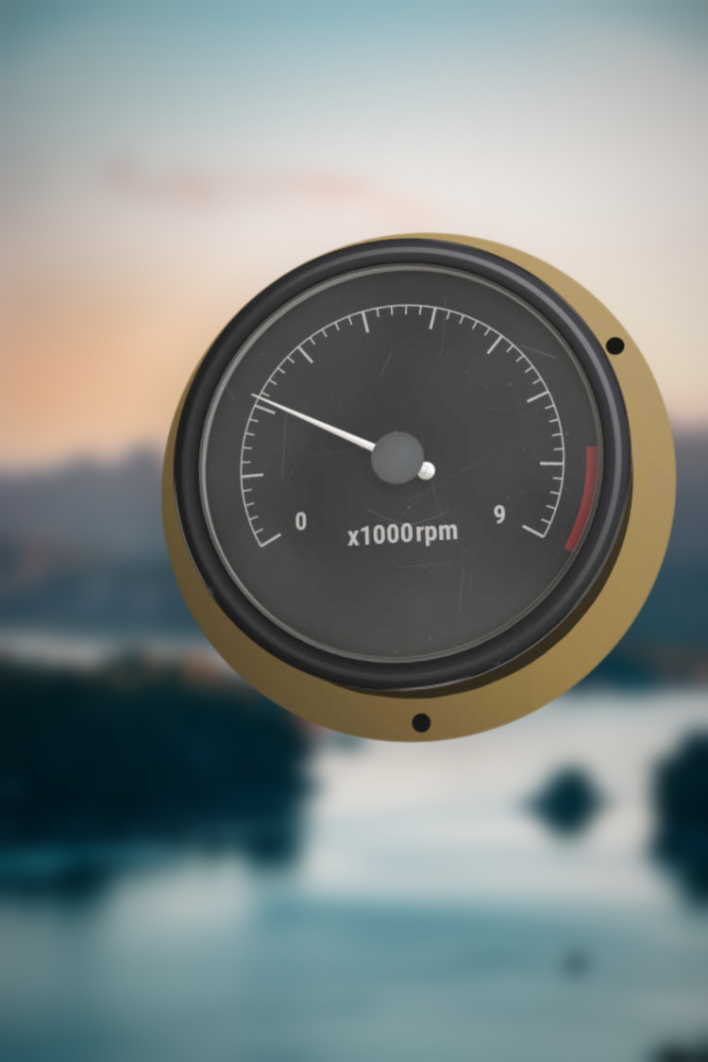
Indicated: value=2100 unit=rpm
